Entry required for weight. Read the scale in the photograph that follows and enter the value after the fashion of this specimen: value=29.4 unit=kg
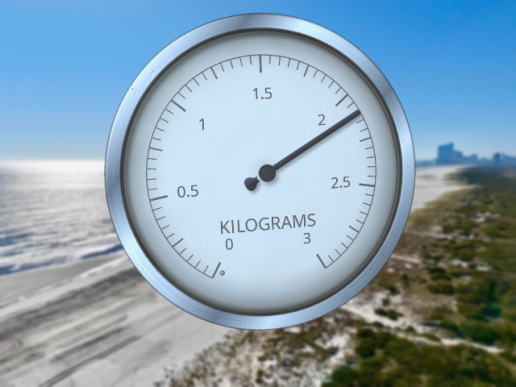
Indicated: value=2.1 unit=kg
